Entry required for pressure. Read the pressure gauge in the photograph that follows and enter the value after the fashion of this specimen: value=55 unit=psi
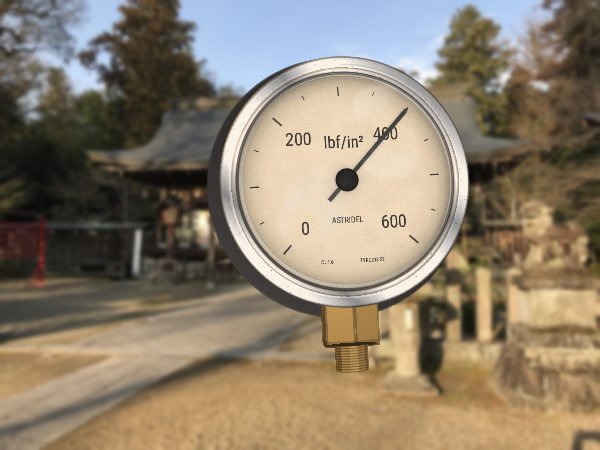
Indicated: value=400 unit=psi
